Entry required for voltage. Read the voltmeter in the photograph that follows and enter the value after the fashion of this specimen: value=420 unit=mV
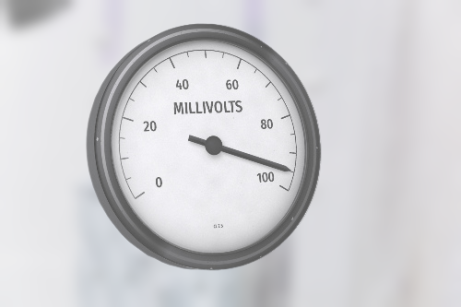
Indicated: value=95 unit=mV
